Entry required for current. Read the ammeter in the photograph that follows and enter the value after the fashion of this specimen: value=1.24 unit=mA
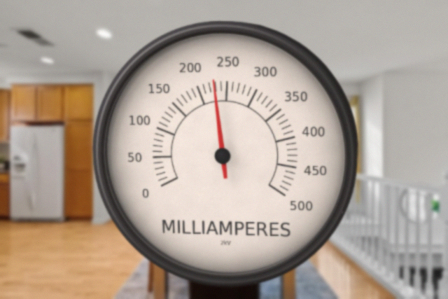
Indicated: value=230 unit=mA
